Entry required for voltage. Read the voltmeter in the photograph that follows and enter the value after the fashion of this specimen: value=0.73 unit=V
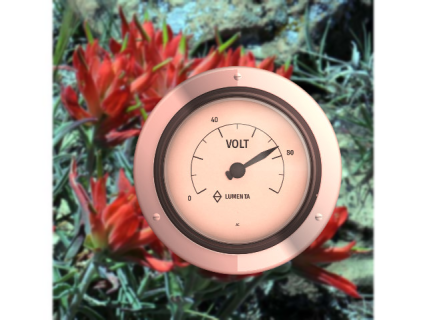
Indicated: value=75 unit=V
